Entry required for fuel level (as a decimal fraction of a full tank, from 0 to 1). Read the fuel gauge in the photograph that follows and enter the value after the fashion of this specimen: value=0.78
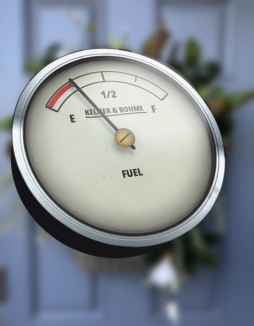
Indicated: value=0.25
